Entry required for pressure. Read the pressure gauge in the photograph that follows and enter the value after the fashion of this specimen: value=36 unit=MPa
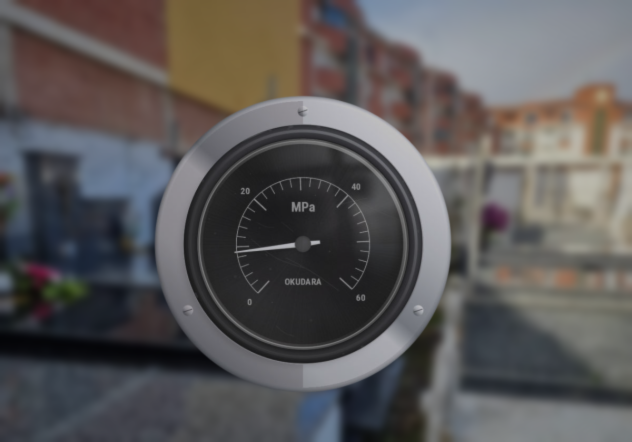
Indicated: value=9 unit=MPa
